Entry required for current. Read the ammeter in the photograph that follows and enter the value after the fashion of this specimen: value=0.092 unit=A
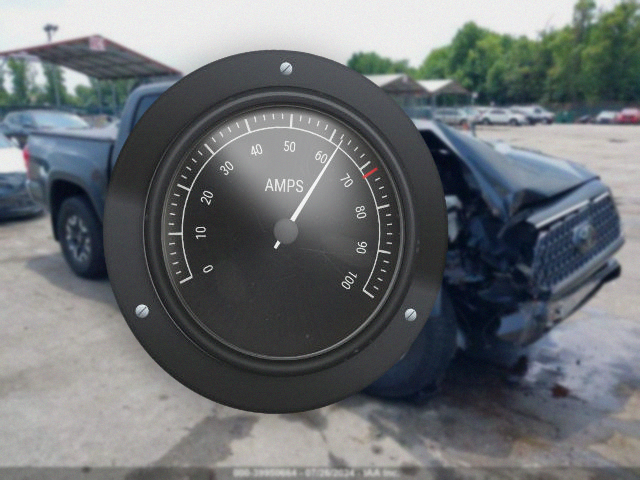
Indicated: value=62 unit=A
